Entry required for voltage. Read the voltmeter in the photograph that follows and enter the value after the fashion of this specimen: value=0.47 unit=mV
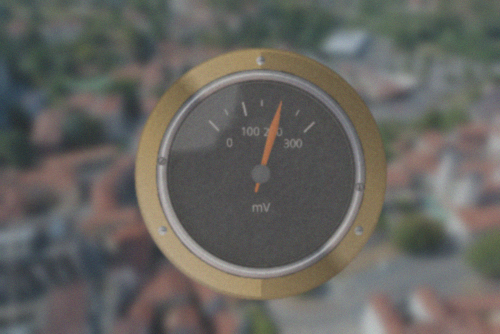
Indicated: value=200 unit=mV
